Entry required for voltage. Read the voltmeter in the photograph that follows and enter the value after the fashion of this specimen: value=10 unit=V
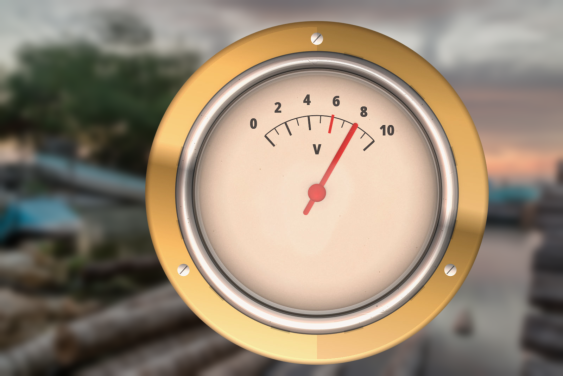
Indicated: value=8 unit=V
